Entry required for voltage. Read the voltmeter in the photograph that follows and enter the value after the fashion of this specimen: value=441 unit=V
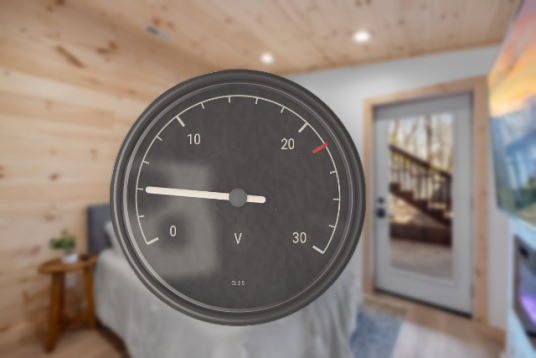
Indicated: value=4 unit=V
